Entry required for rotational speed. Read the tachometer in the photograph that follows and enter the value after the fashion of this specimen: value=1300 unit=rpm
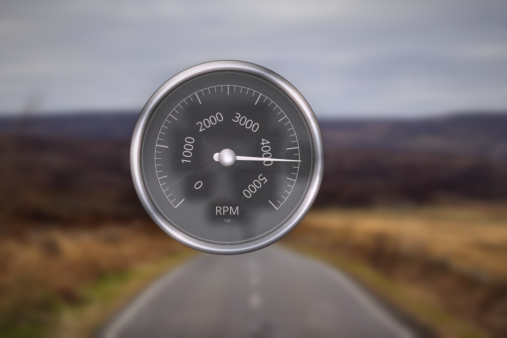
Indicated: value=4200 unit=rpm
